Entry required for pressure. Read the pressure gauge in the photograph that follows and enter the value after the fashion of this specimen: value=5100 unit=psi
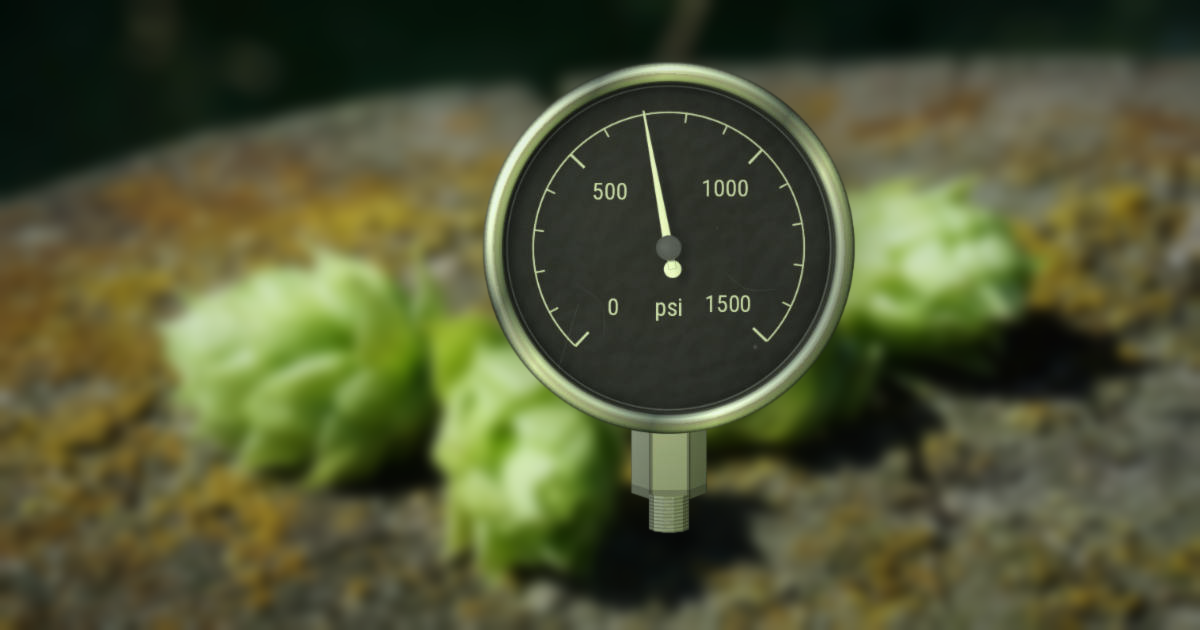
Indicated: value=700 unit=psi
